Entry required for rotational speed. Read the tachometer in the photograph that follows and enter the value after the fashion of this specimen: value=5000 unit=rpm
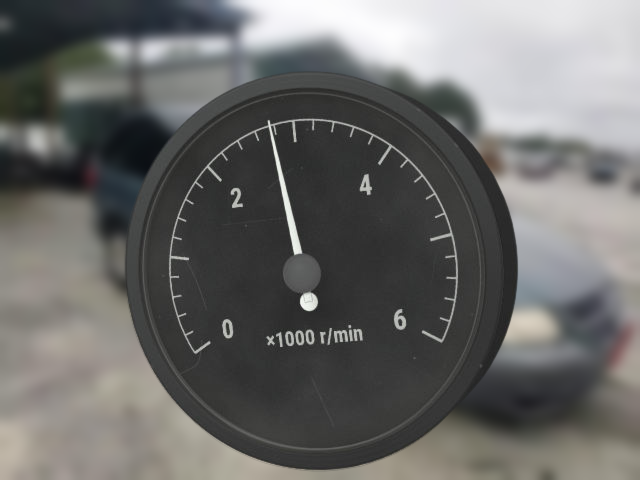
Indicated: value=2800 unit=rpm
